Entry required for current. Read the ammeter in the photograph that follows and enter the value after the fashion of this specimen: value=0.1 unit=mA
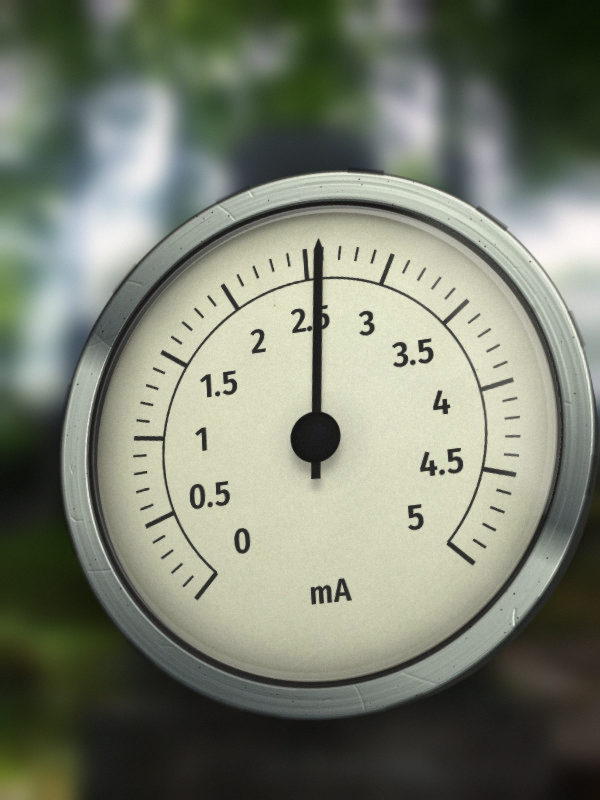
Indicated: value=2.6 unit=mA
